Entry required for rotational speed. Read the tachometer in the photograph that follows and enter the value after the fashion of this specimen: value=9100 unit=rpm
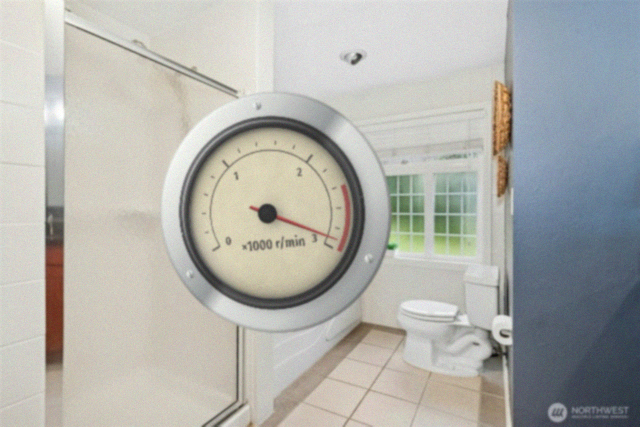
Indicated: value=2900 unit=rpm
